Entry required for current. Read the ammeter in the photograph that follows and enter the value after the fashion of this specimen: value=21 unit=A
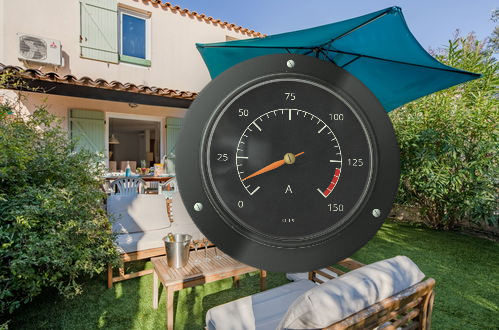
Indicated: value=10 unit=A
